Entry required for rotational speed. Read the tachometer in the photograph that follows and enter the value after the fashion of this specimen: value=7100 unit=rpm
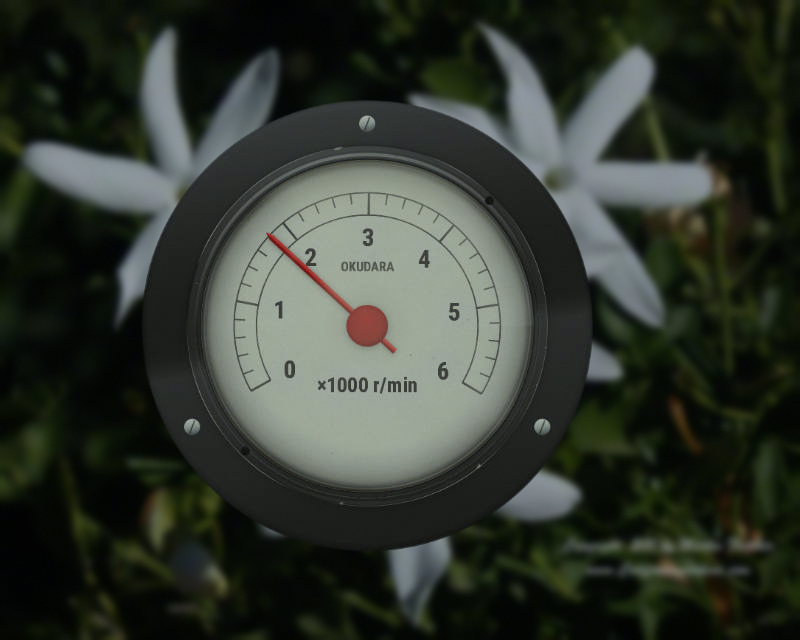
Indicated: value=1800 unit=rpm
